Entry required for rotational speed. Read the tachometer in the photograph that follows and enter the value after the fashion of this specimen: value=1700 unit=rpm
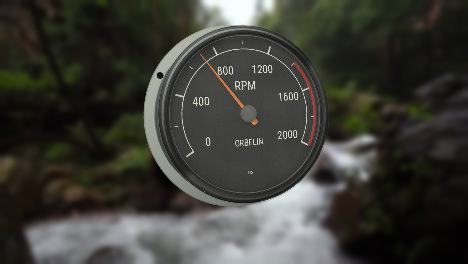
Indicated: value=700 unit=rpm
